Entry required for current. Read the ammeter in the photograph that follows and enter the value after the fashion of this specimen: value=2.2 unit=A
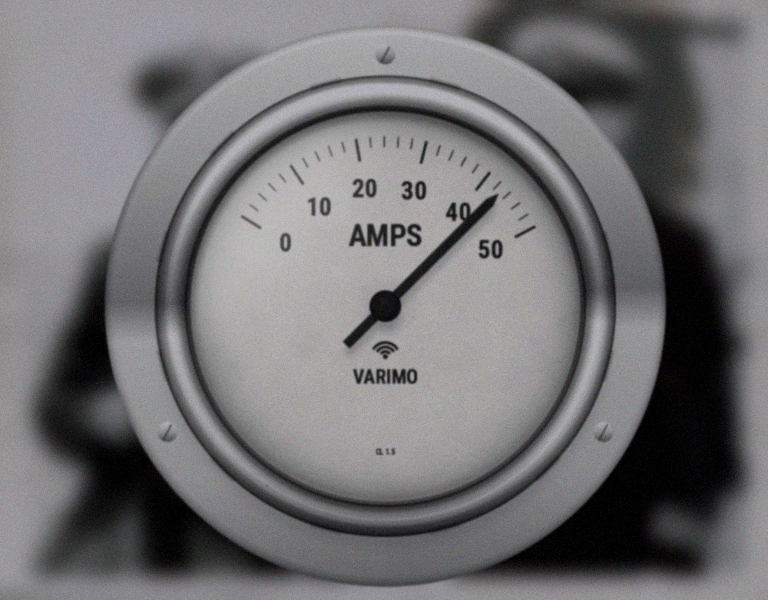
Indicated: value=43 unit=A
